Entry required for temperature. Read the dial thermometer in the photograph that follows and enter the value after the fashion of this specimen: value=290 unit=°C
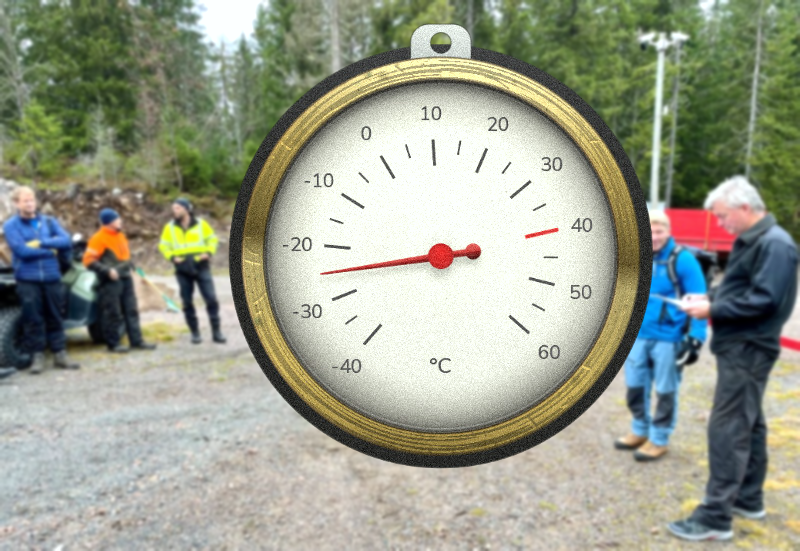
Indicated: value=-25 unit=°C
